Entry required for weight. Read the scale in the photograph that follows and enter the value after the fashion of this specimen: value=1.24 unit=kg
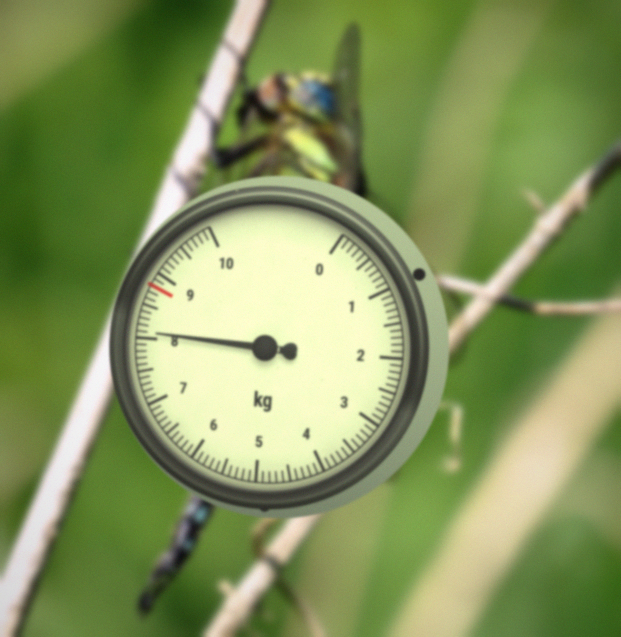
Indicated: value=8.1 unit=kg
